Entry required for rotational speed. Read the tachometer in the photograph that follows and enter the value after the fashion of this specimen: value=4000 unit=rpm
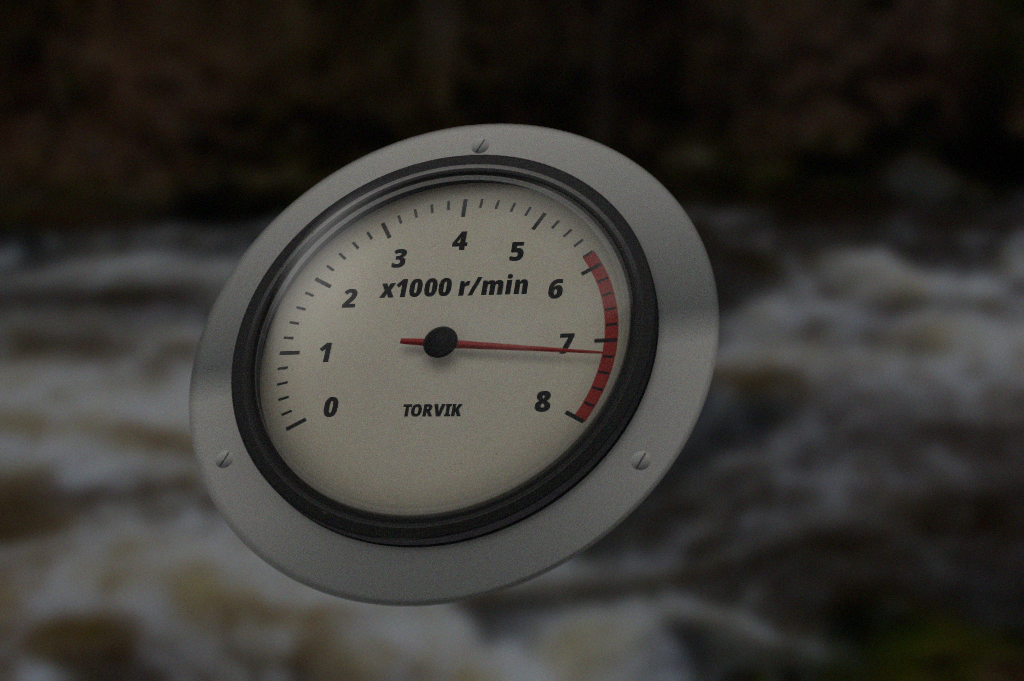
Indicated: value=7200 unit=rpm
